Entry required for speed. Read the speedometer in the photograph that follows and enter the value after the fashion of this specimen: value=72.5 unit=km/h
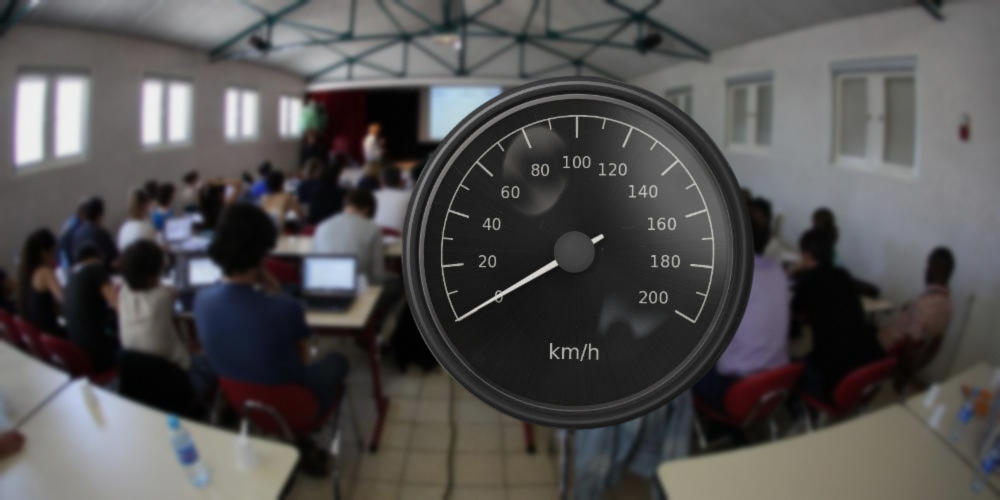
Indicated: value=0 unit=km/h
